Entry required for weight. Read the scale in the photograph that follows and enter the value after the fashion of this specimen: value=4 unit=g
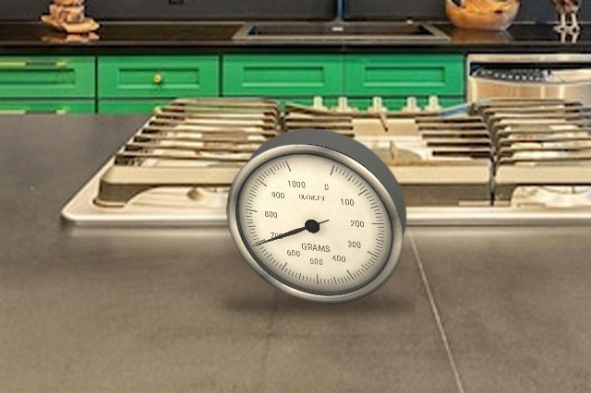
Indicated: value=700 unit=g
